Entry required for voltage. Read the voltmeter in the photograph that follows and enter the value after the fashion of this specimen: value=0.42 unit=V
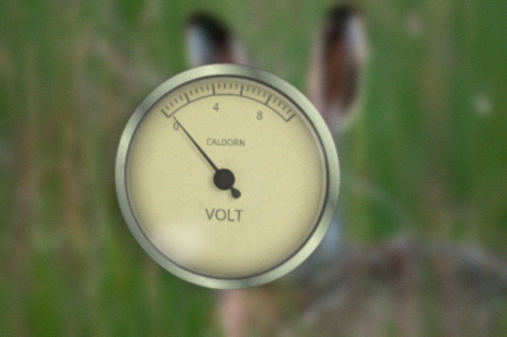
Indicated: value=0.4 unit=V
